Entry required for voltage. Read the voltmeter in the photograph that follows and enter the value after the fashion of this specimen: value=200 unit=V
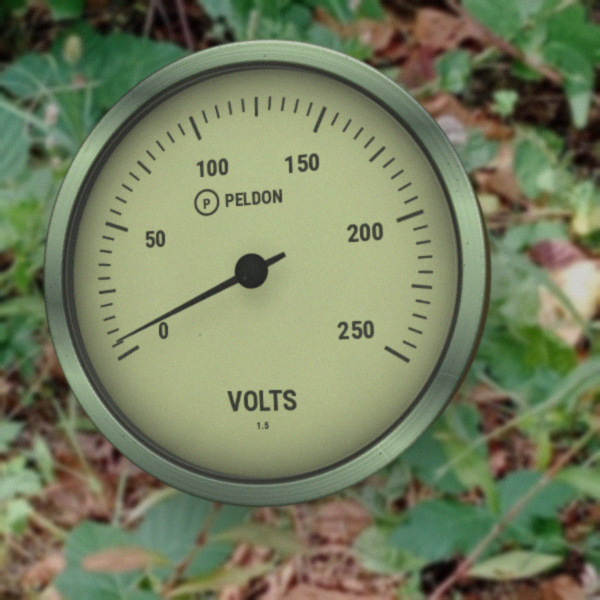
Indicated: value=5 unit=V
